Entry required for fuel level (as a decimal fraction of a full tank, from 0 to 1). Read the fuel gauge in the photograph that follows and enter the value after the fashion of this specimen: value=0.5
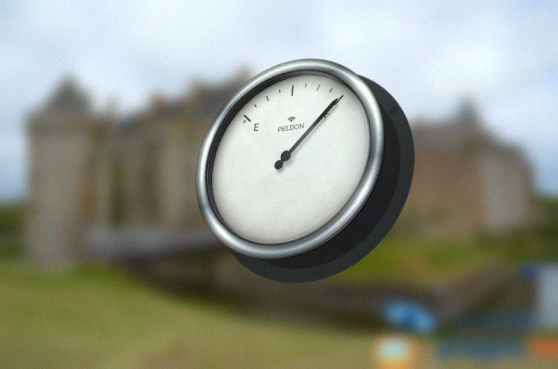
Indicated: value=1
